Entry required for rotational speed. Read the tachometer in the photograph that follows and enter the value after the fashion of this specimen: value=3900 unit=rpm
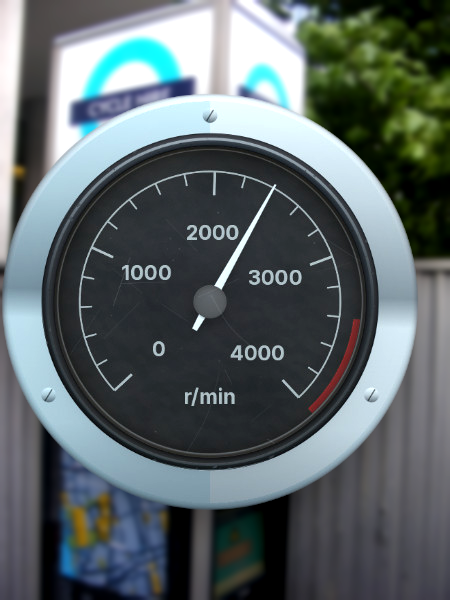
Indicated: value=2400 unit=rpm
